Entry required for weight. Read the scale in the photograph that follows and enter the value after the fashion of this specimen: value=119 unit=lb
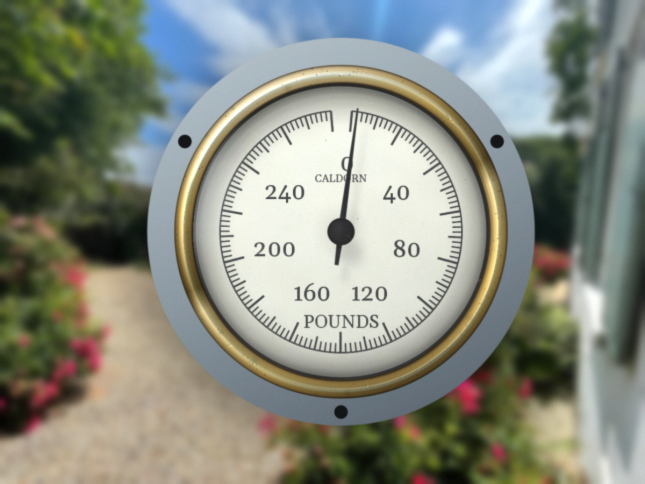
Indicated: value=2 unit=lb
